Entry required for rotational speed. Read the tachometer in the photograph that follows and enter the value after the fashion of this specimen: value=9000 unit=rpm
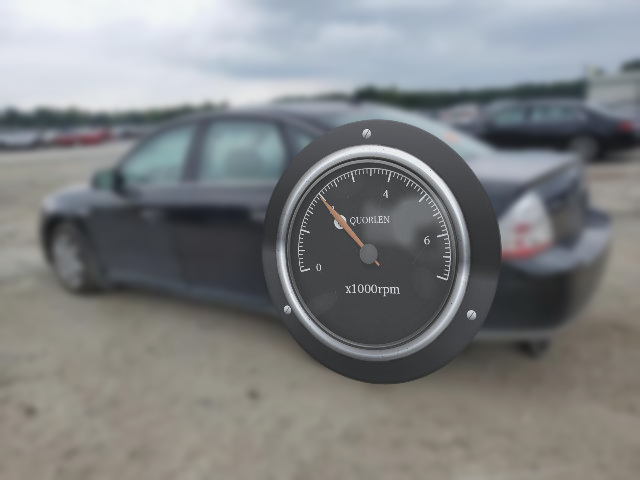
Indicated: value=2000 unit=rpm
